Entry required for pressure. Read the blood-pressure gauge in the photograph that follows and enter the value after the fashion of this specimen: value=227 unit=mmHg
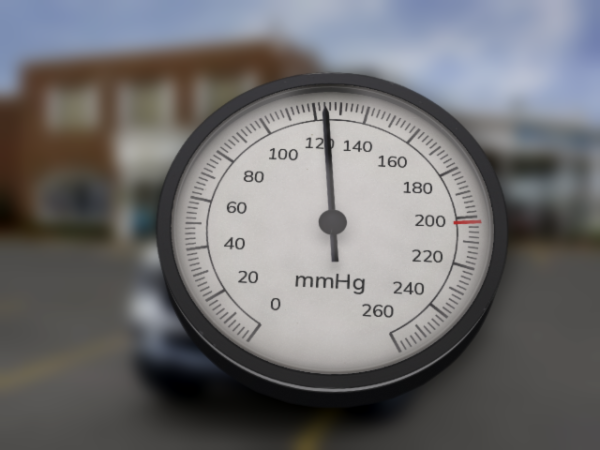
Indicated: value=124 unit=mmHg
